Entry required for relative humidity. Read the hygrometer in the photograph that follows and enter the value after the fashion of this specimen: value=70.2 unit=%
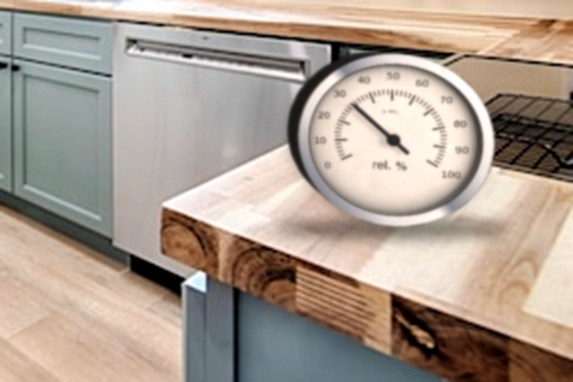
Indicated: value=30 unit=%
